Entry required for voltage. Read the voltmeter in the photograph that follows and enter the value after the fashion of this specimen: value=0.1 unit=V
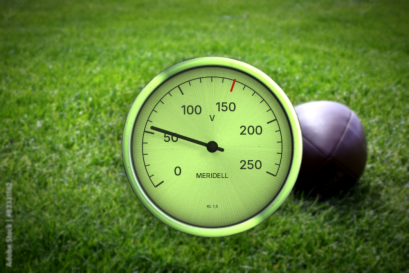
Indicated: value=55 unit=V
